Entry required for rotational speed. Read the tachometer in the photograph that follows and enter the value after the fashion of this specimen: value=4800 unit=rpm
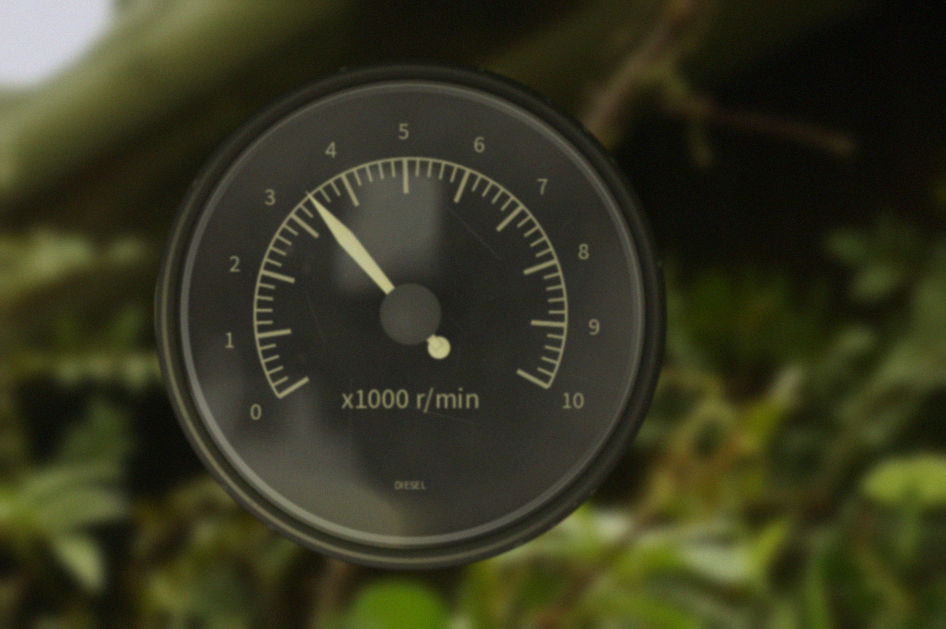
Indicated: value=3400 unit=rpm
